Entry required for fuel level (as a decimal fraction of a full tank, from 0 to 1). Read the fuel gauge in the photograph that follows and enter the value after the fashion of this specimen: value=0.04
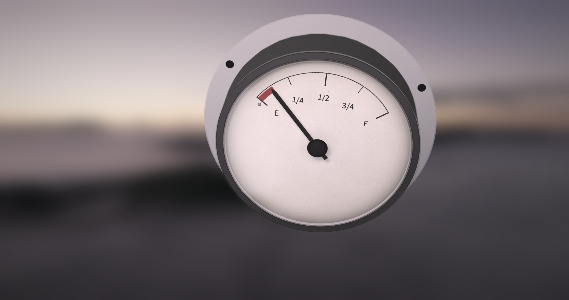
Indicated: value=0.125
